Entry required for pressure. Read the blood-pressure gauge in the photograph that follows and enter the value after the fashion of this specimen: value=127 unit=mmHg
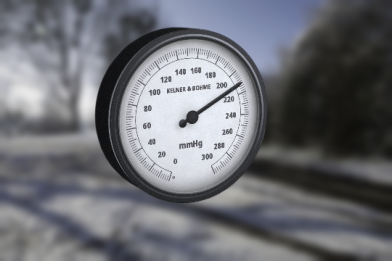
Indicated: value=210 unit=mmHg
